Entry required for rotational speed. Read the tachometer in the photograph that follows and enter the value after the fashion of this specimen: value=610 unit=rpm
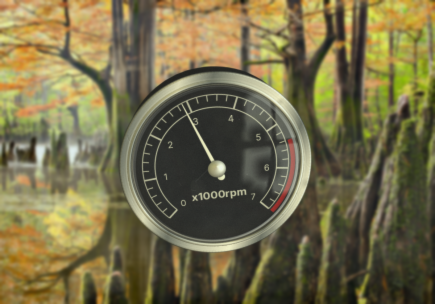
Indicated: value=2900 unit=rpm
